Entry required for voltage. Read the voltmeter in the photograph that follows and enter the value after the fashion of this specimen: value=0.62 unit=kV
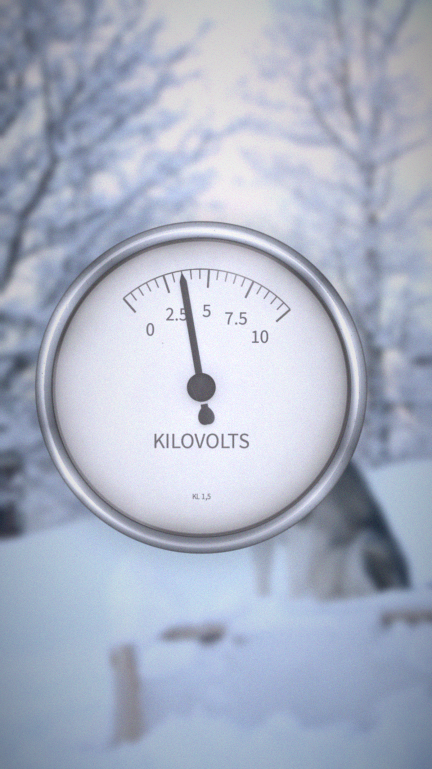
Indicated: value=3.5 unit=kV
